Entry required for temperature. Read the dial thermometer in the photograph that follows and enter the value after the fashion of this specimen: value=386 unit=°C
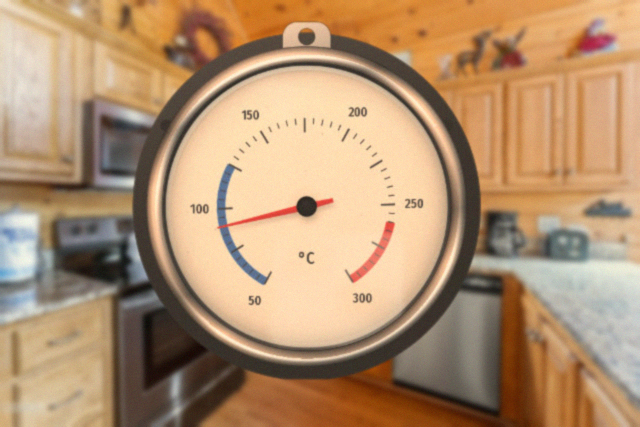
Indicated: value=90 unit=°C
